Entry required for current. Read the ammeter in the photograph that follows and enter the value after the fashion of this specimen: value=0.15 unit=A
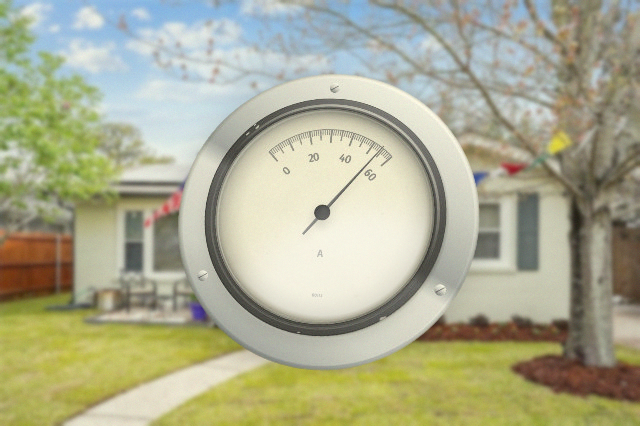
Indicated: value=55 unit=A
